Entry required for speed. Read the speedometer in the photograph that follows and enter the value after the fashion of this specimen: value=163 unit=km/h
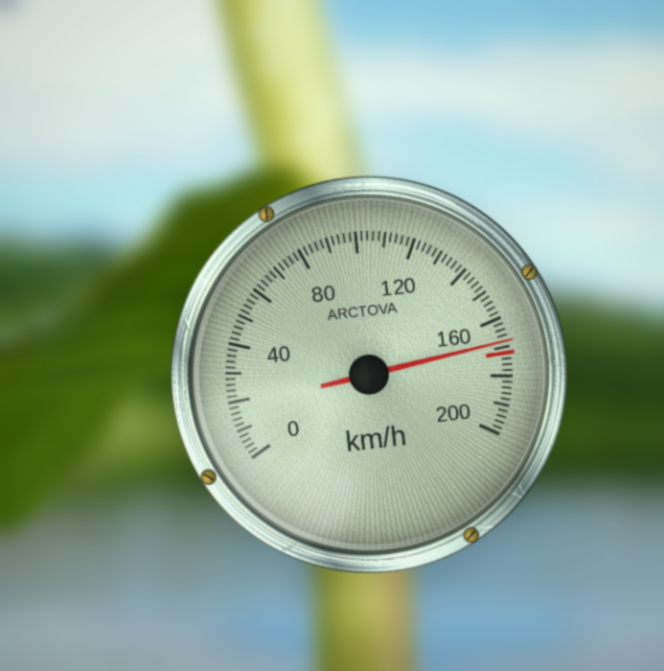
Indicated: value=168 unit=km/h
